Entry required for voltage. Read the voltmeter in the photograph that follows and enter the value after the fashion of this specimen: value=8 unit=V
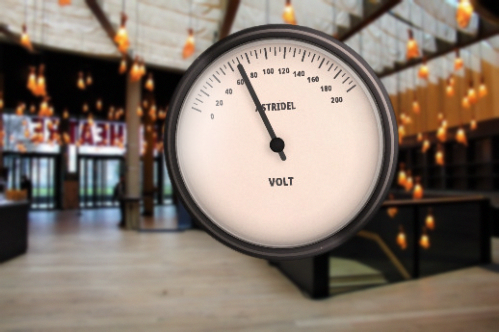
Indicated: value=70 unit=V
